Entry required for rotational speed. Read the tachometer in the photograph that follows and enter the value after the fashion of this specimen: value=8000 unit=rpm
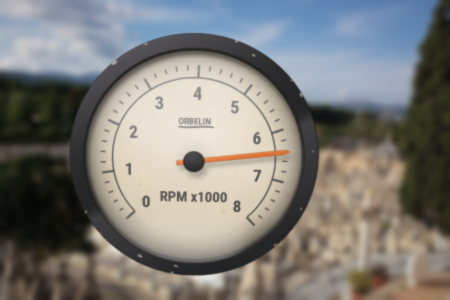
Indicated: value=6400 unit=rpm
